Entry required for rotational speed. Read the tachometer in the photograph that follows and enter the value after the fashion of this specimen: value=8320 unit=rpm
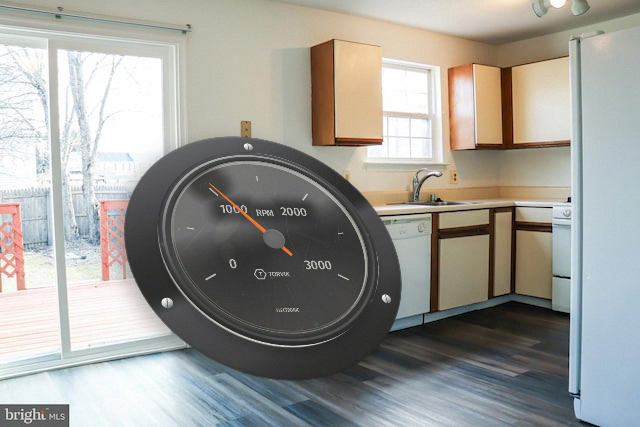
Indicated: value=1000 unit=rpm
